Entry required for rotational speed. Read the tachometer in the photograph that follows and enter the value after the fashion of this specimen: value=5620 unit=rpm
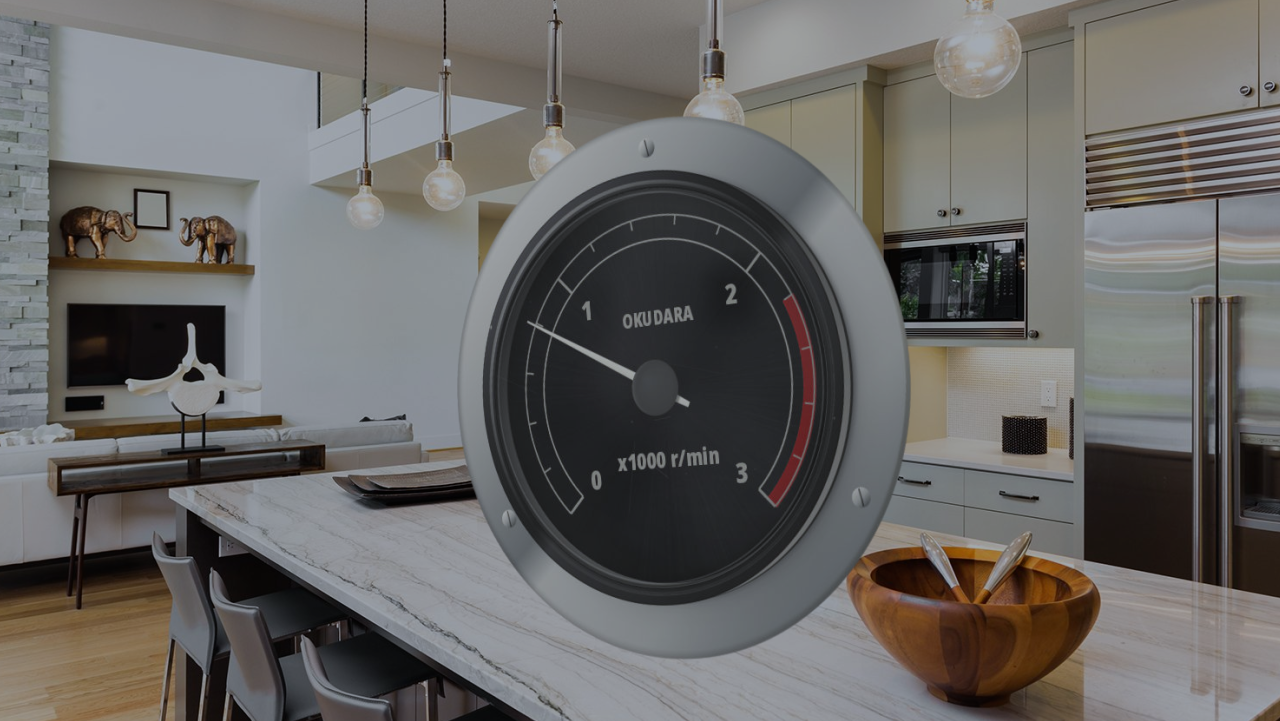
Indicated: value=800 unit=rpm
